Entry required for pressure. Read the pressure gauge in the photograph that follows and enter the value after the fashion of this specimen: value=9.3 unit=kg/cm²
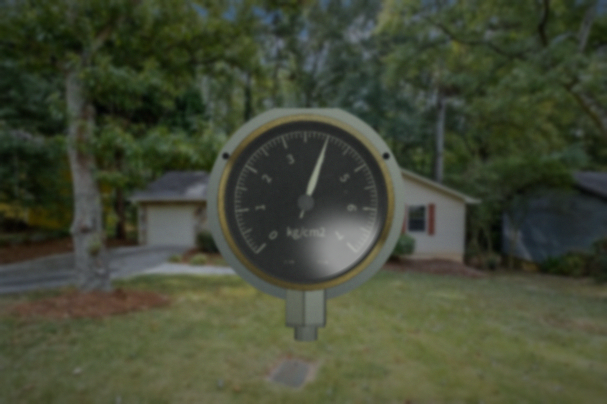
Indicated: value=4 unit=kg/cm²
